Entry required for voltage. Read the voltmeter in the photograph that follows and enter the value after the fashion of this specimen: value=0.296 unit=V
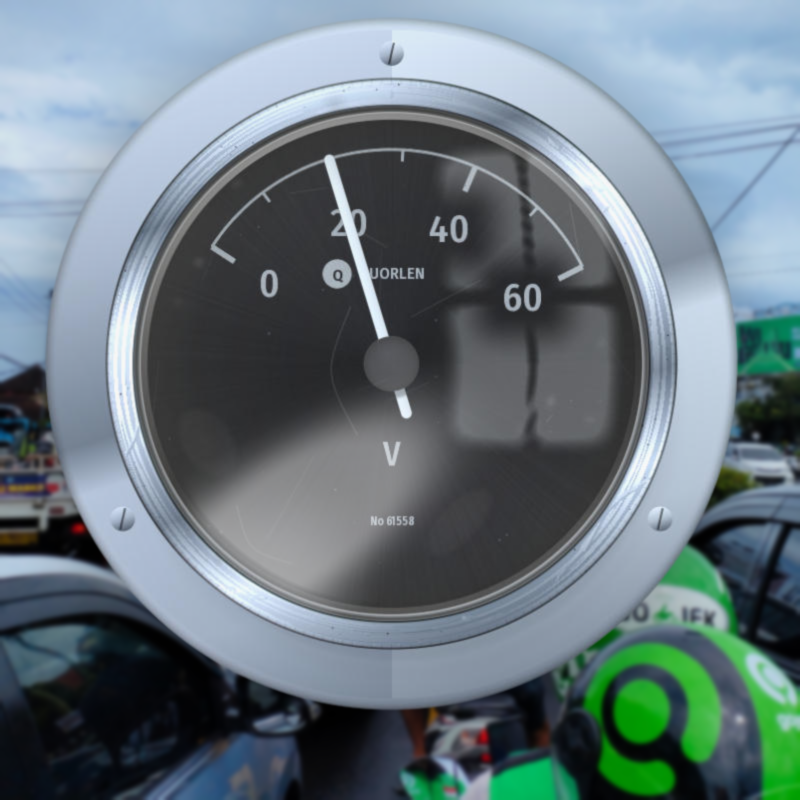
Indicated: value=20 unit=V
